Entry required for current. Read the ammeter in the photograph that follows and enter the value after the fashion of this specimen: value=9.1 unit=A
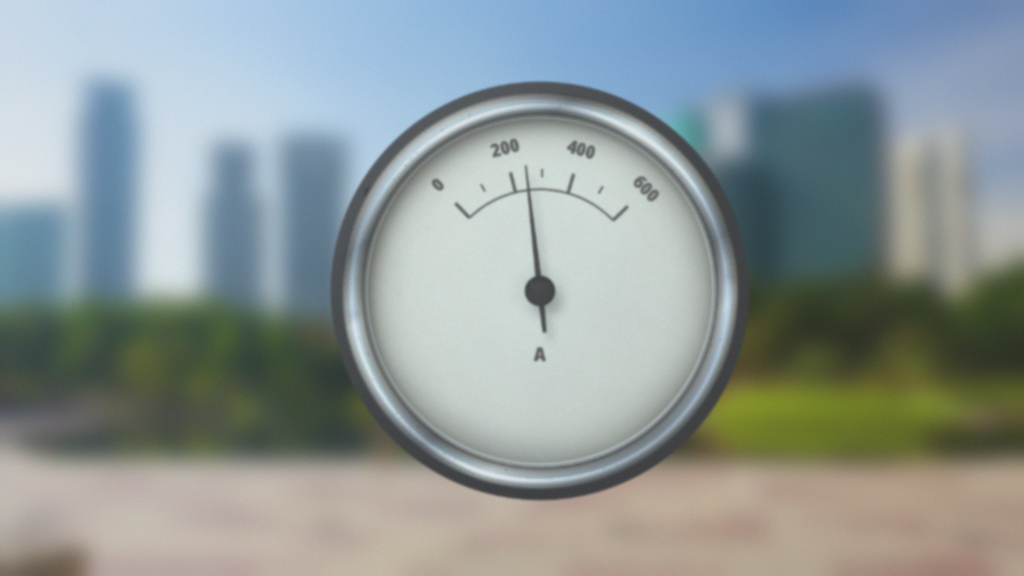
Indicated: value=250 unit=A
